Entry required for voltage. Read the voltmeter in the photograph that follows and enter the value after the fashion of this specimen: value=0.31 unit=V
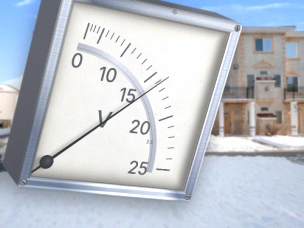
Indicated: value=16 unit=V
